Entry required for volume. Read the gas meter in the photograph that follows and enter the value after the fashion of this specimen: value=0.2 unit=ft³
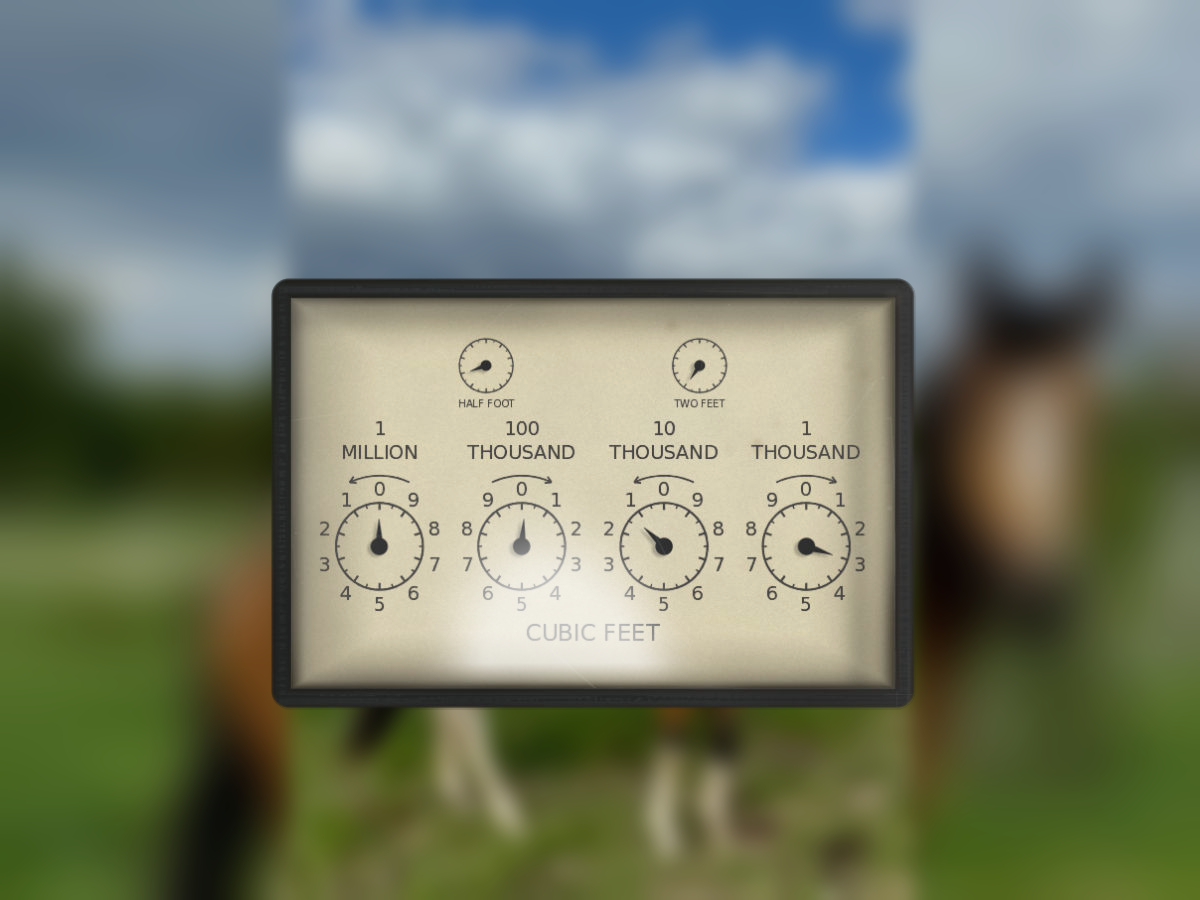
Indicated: value=1300 unit=ft³
